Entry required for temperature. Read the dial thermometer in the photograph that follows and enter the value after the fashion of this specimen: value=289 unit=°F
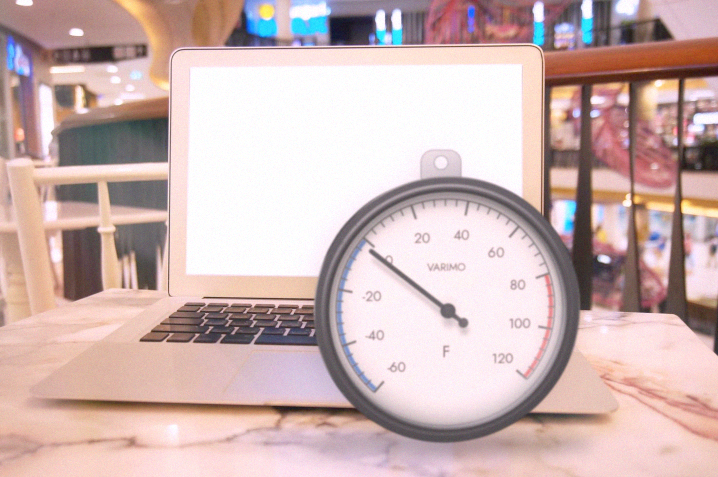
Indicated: value=-2 unit=°F
